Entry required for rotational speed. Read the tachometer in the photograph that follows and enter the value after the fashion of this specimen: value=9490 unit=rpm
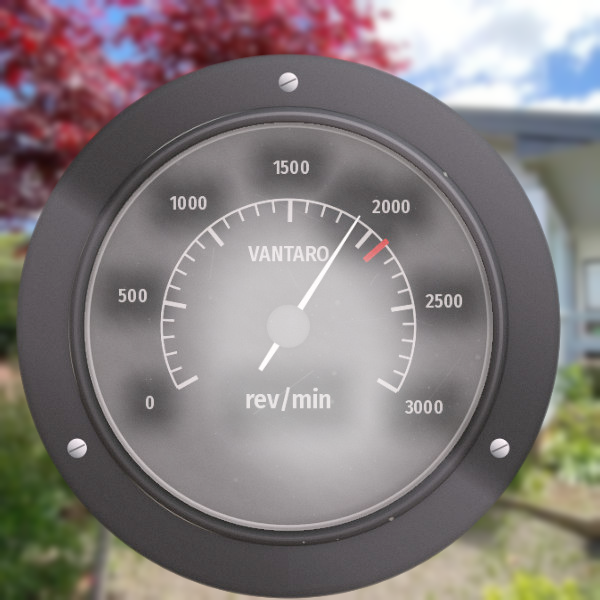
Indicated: value=1900 unit=rpm
